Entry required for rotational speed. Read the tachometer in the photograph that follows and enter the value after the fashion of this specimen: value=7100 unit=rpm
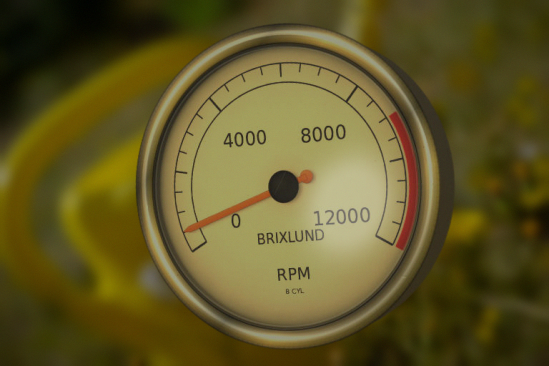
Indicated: value=500 unit=rpm
